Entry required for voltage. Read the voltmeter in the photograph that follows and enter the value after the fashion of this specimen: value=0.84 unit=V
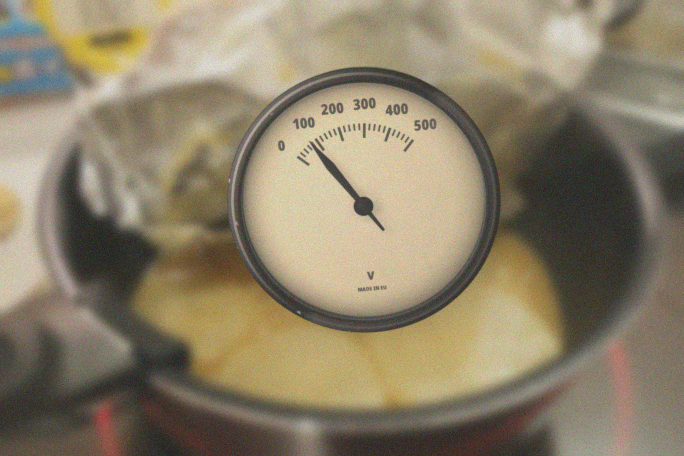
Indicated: value=80 unit=V
